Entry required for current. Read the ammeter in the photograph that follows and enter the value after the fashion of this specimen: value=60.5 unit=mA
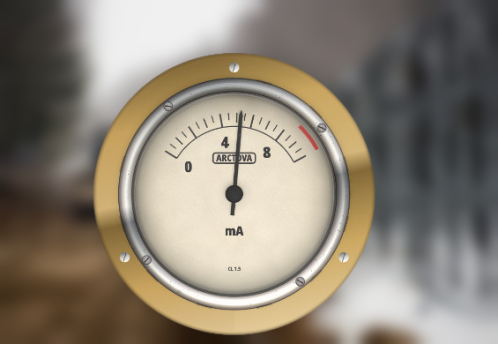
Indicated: value=5.25 unit=mA
